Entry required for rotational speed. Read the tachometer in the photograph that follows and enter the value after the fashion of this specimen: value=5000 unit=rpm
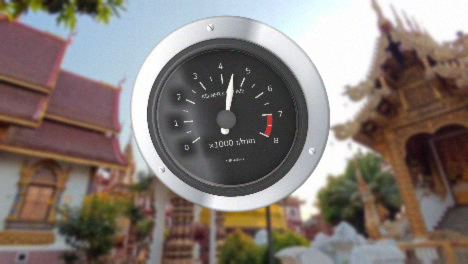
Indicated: value=4500 unit=rpm
